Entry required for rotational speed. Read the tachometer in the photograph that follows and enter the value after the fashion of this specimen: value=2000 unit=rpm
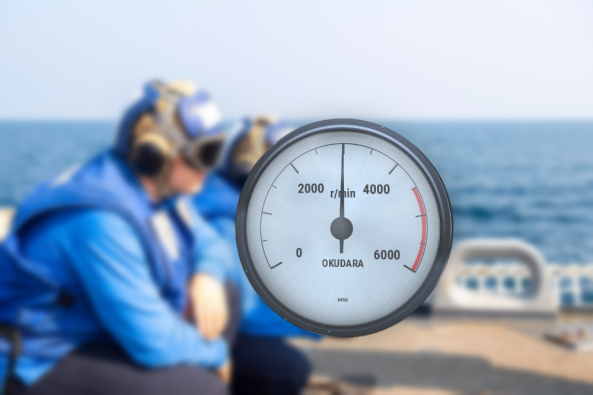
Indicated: value=3000 unit=rpm
